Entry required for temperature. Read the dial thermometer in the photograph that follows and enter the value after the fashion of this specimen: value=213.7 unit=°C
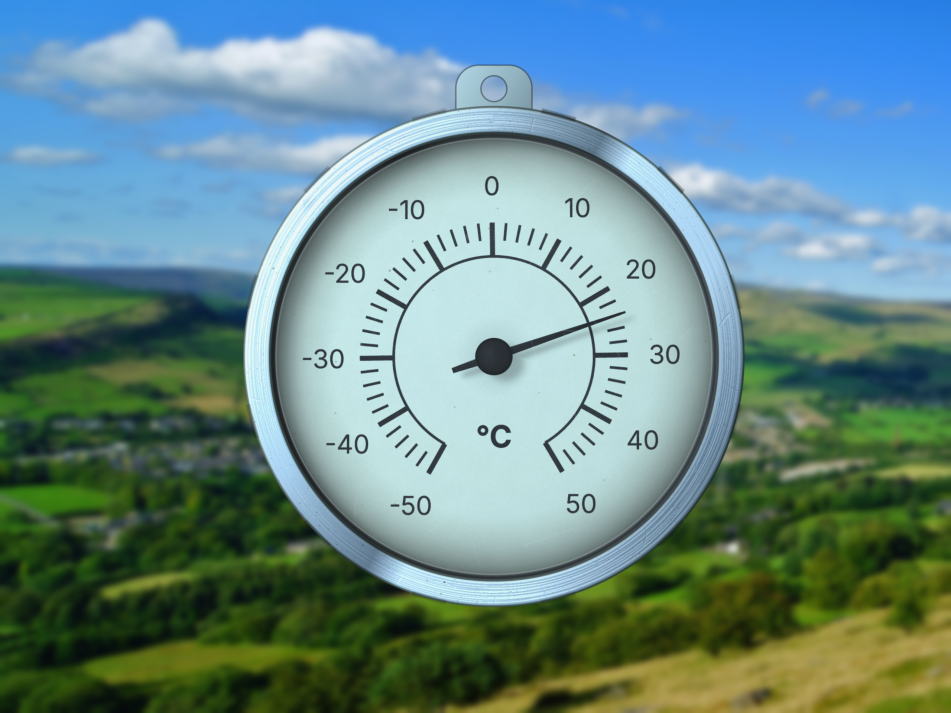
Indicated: value=24 unit=°C
